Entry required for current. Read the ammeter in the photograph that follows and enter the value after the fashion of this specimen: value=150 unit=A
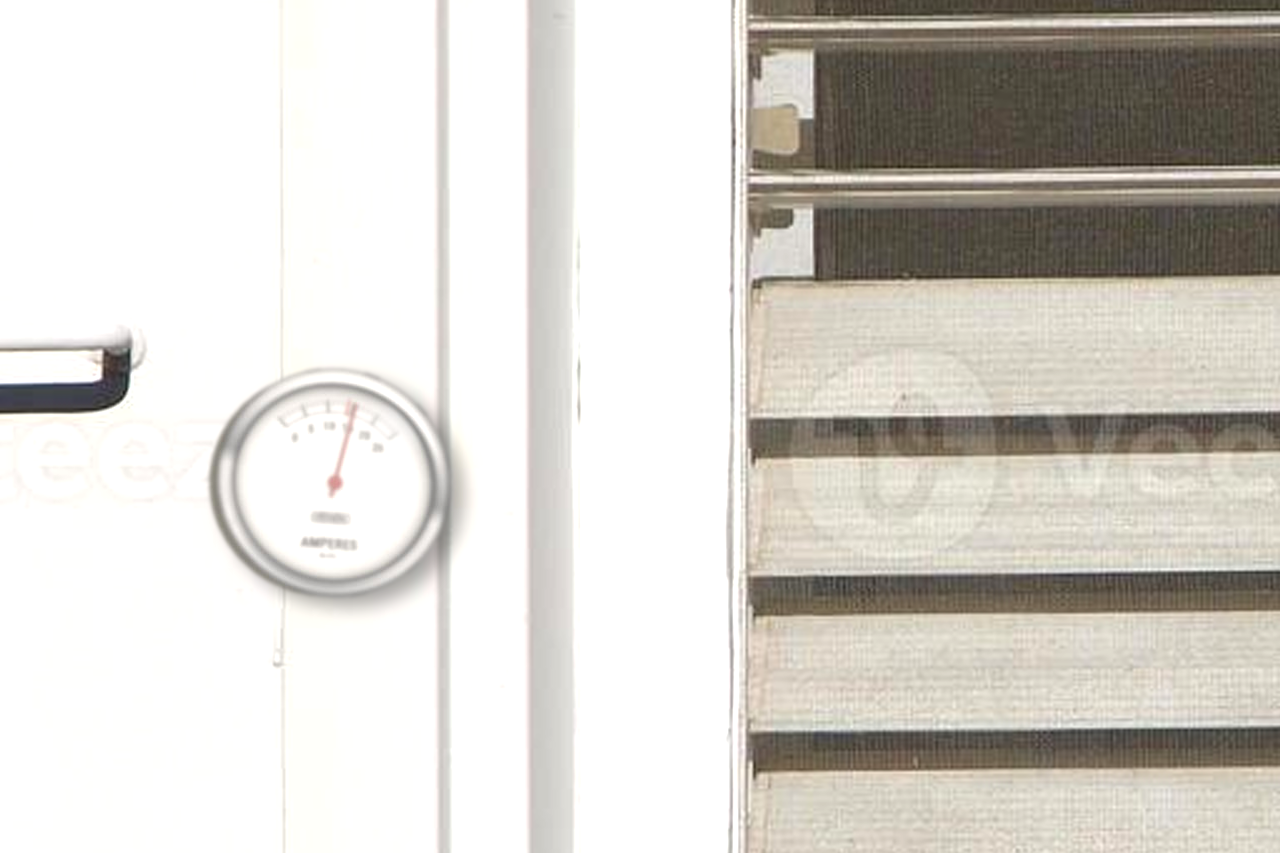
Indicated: value=15 unit=A
